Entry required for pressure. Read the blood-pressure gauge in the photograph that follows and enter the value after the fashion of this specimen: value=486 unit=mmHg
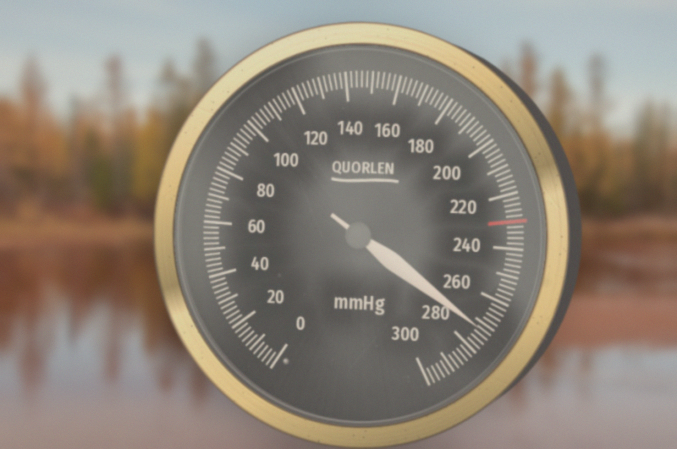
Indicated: value=272 unit=mmHg
